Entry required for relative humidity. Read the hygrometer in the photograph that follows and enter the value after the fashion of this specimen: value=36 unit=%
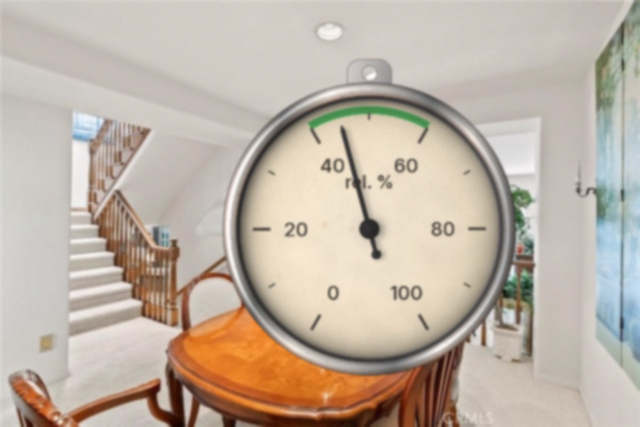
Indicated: value=45 unit=%
